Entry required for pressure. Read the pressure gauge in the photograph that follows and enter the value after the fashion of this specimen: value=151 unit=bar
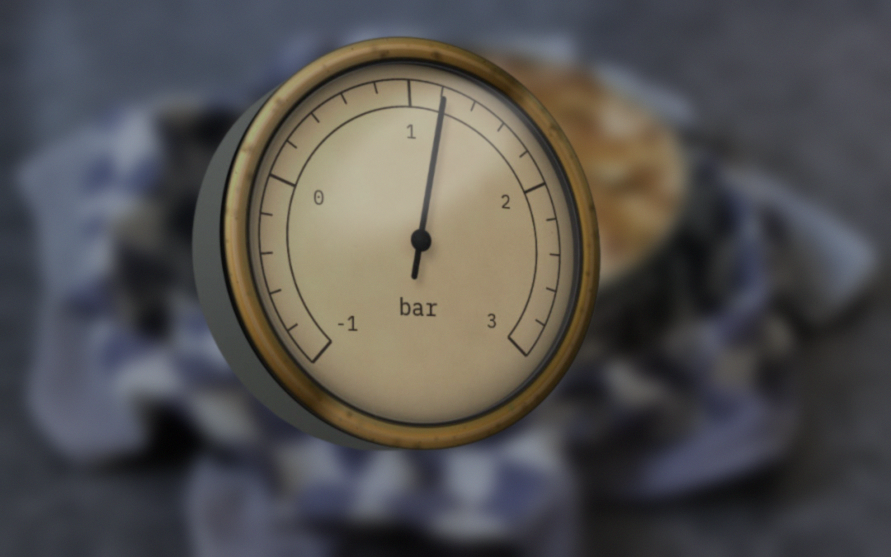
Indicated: value=1.2 unit=bar
